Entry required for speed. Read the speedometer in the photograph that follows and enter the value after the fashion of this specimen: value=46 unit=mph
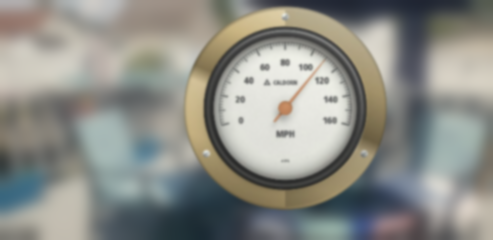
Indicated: value=110 unit=mph
